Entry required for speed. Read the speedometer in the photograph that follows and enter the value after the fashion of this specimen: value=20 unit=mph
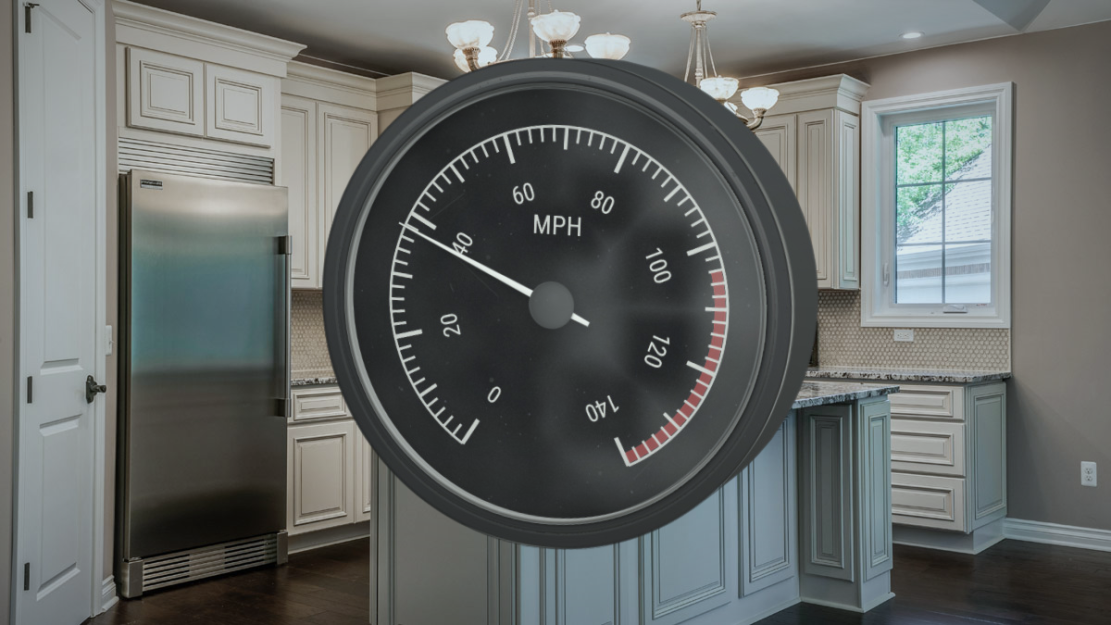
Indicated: value=38 unit=mph
